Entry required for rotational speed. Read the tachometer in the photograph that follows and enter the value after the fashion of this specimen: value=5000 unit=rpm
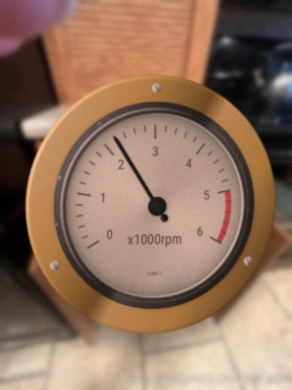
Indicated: value=2200 unit=rpm
